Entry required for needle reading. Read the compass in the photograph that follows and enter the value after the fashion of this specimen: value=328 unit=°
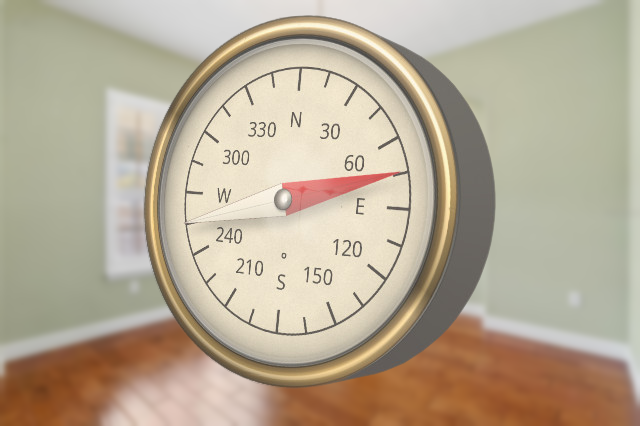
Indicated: value=75 unit=°
